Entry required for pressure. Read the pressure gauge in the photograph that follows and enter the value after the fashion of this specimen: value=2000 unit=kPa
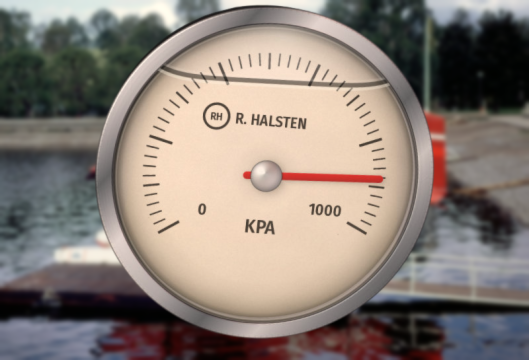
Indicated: value=880 unit=kPa
